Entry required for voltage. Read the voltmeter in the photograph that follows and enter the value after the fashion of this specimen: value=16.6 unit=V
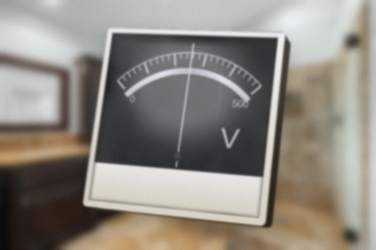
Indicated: value=260 unit=V
